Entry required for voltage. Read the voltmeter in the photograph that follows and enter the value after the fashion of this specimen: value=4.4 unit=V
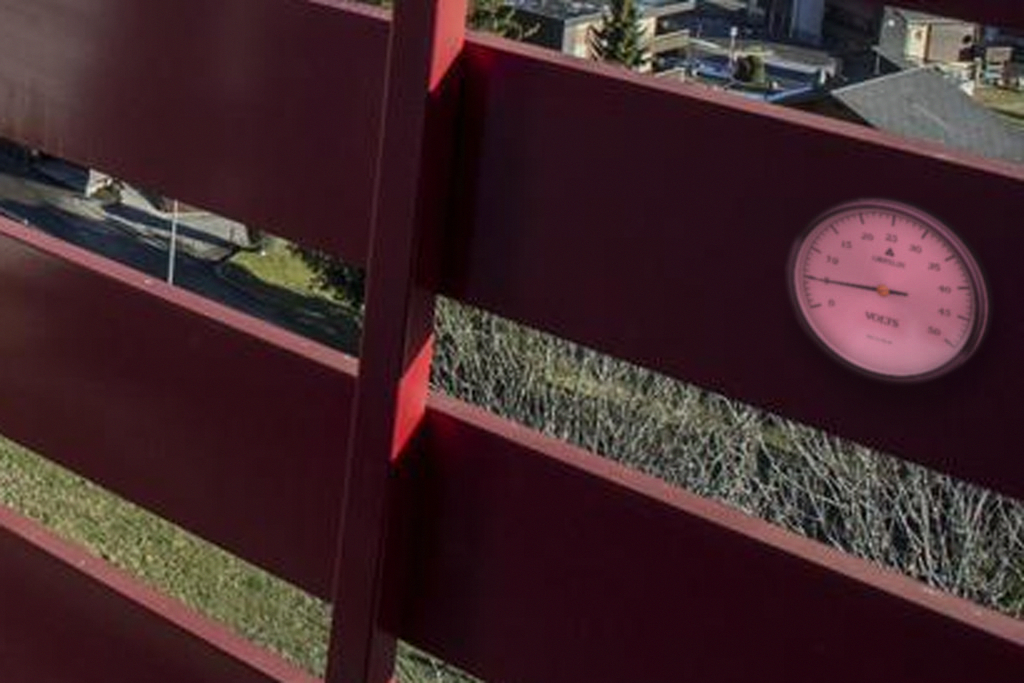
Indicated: value=5 unit=V
